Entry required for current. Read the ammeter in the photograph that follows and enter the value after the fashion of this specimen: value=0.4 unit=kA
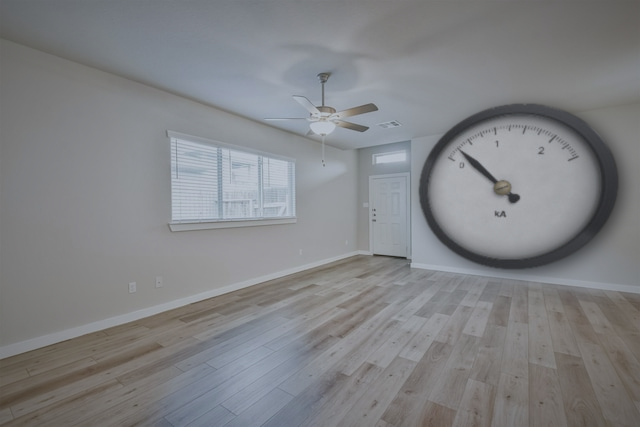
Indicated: value=0.25 unit=kA
